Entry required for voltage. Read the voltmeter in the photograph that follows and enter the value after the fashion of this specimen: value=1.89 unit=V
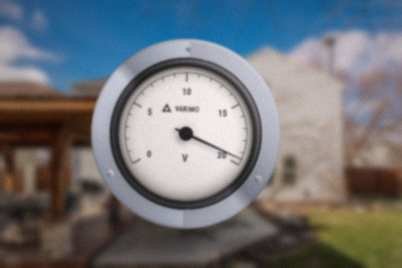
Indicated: value=19.5 unit=V
